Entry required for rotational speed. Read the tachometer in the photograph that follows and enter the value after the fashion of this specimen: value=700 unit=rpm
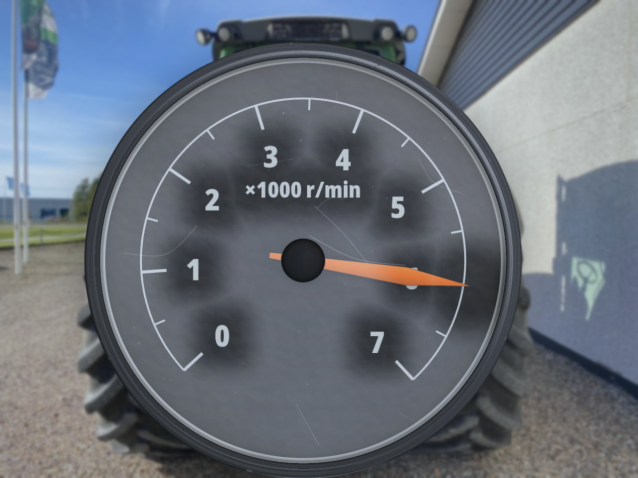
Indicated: value=6000 unit=rpm
